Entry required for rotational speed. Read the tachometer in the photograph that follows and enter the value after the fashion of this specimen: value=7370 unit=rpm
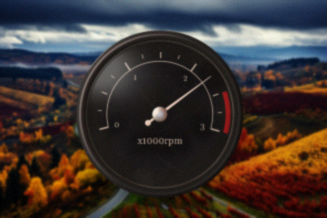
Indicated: value=2250 unit=rpm
